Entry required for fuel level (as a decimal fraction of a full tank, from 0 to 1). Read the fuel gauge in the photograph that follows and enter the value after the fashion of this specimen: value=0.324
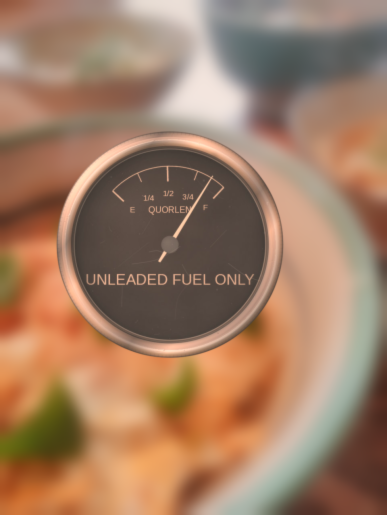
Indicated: value=0.875
